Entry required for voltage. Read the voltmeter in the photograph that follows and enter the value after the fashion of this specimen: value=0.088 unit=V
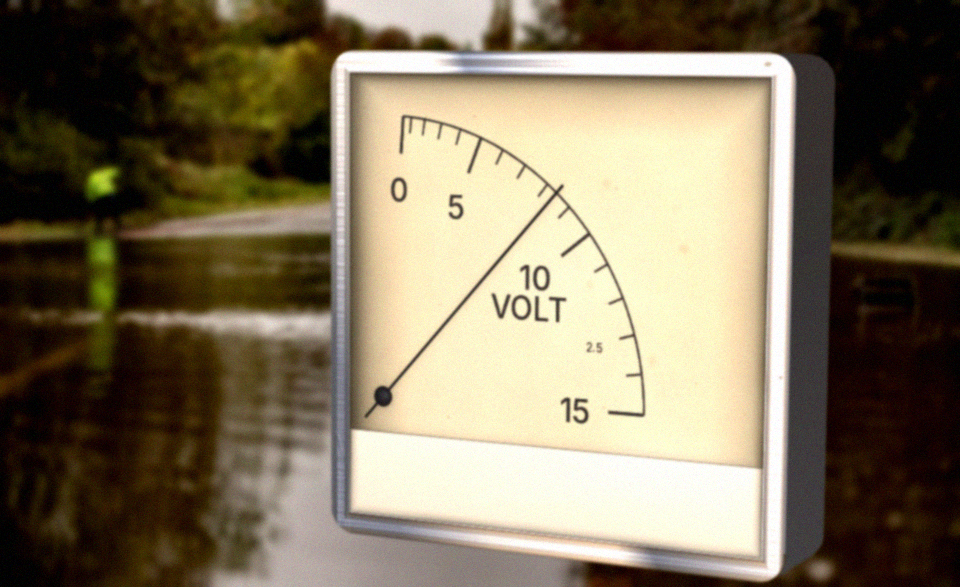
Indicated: value=8.5 unit=V
